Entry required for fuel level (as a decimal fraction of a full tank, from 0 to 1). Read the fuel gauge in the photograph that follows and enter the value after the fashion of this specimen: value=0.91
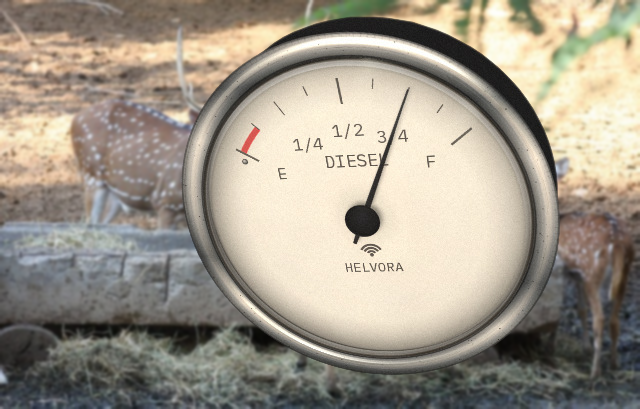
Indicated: value=0.75
